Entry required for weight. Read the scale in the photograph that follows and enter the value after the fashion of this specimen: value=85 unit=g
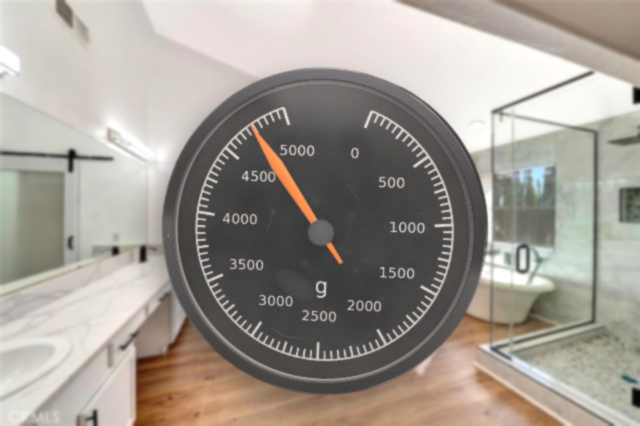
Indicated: value=4750 unit=g
